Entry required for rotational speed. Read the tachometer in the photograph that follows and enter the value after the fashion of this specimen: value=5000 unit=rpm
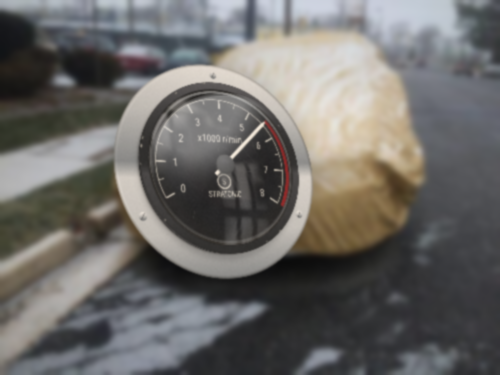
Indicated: value=5500 unit=rpm
